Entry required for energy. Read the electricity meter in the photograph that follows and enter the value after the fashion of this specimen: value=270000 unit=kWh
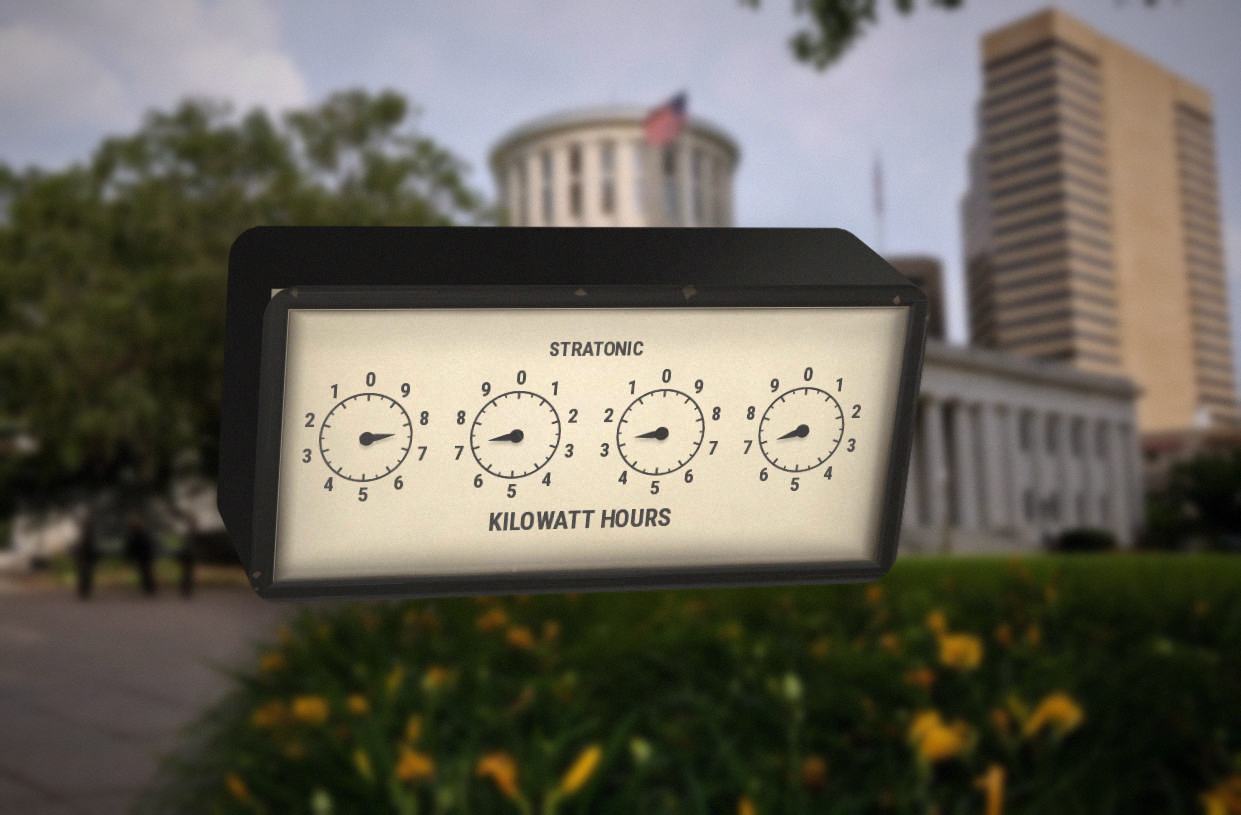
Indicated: value=7727 unit=kWh
